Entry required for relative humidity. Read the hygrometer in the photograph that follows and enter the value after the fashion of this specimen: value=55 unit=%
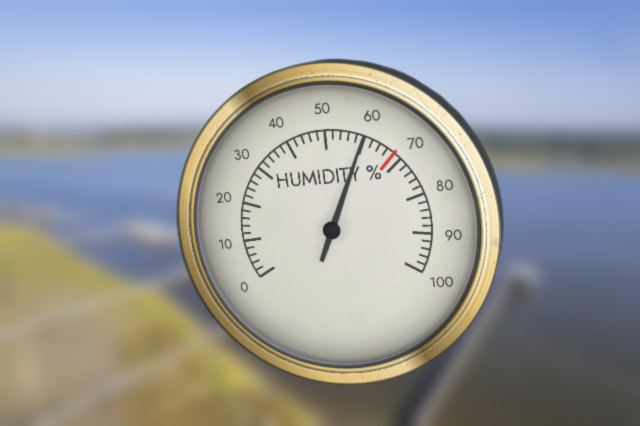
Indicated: value=60 unit=%
